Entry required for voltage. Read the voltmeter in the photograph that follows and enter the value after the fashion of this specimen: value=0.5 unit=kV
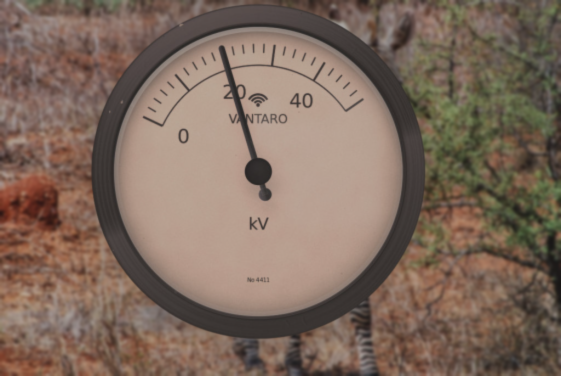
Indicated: value=20 unit=kV
